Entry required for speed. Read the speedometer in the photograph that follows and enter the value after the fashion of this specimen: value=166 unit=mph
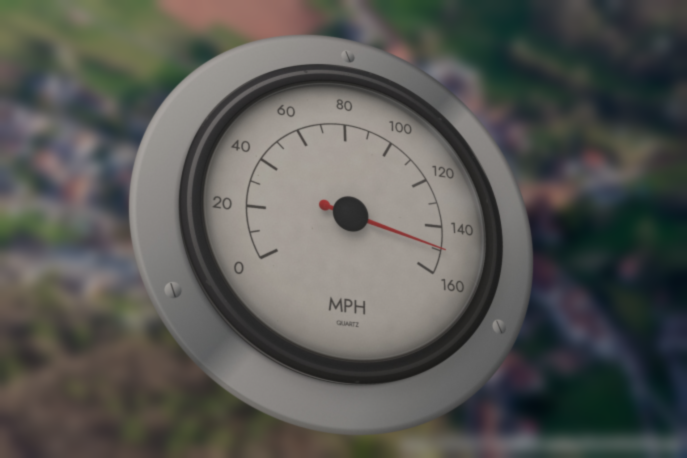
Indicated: value=150 unit=mph
